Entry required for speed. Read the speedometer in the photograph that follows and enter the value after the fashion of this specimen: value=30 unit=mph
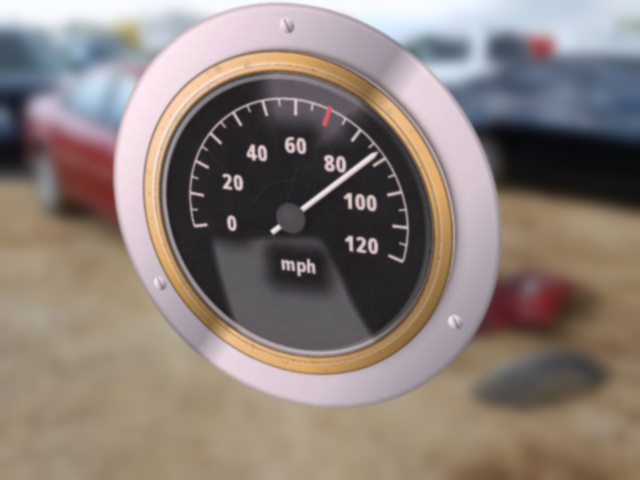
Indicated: value=87.5 unit=mph
